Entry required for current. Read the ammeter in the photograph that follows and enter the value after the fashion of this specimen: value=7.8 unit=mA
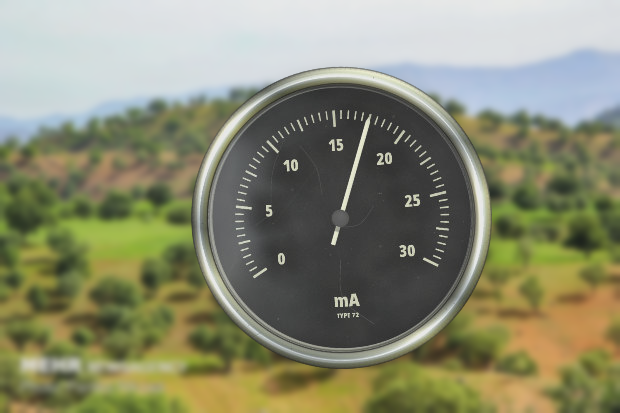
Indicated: value=17.5 unit=mA
